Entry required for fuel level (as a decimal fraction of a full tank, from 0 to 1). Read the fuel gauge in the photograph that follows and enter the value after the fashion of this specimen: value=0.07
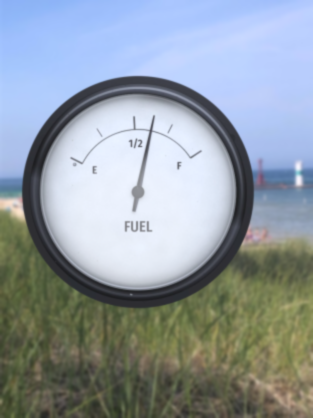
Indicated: value=0.625
